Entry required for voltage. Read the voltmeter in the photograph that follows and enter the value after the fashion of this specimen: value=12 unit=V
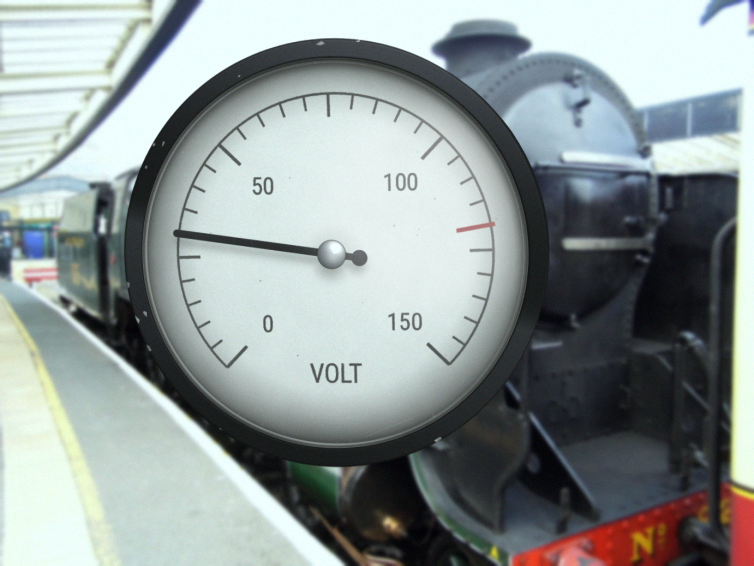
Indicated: value=30 unit=V
